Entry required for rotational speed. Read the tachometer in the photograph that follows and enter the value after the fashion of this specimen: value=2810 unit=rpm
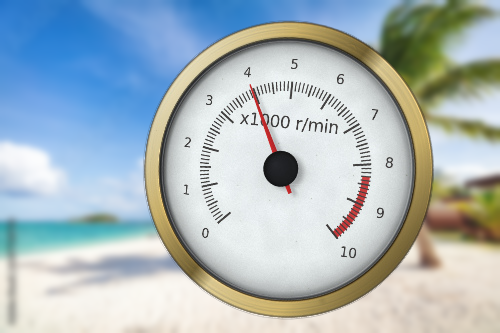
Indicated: value=4000 unit=rpm
